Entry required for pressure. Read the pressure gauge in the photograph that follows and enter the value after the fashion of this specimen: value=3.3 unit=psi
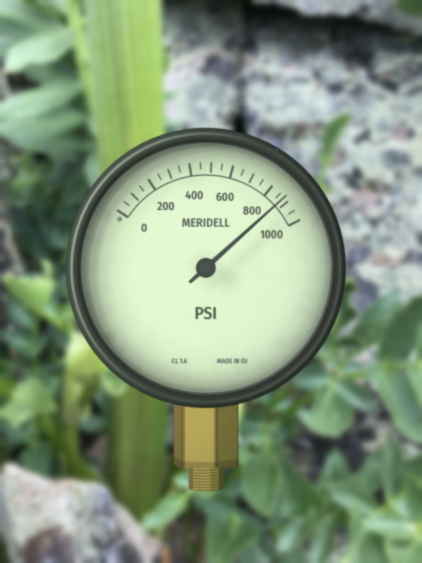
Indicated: value=875 unit=psi
